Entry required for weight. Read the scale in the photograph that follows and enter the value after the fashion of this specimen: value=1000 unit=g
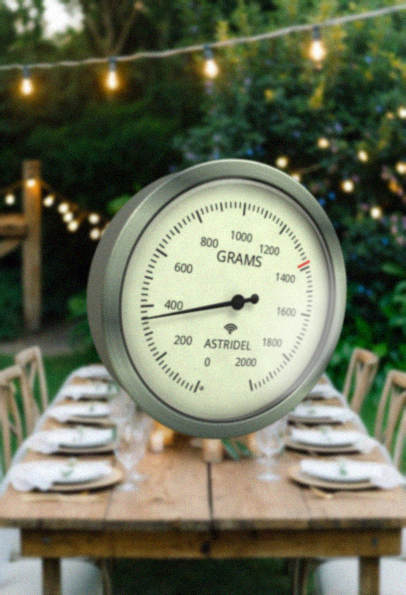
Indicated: value=360 unit=g
